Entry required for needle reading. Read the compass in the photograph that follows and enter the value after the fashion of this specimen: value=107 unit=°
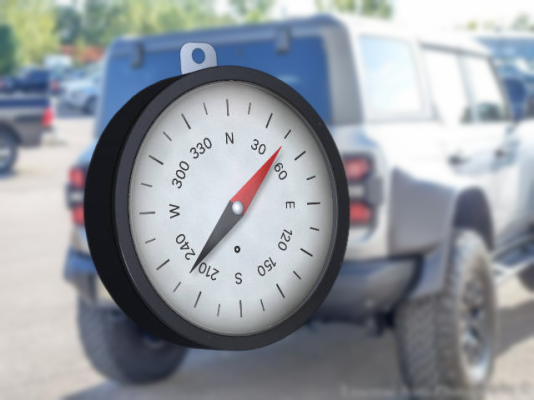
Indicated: value=45 unit=°
